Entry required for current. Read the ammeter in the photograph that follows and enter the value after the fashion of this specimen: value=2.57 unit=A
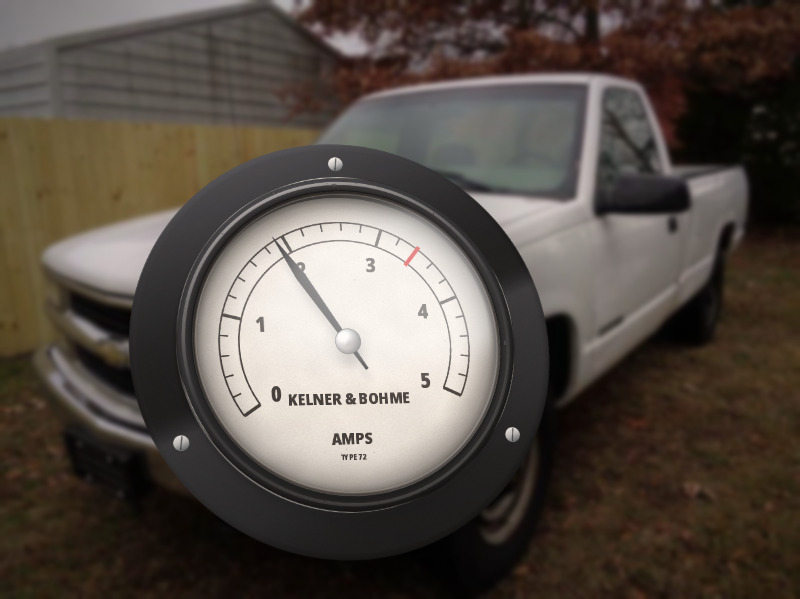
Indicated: value=1.9 unit=A
